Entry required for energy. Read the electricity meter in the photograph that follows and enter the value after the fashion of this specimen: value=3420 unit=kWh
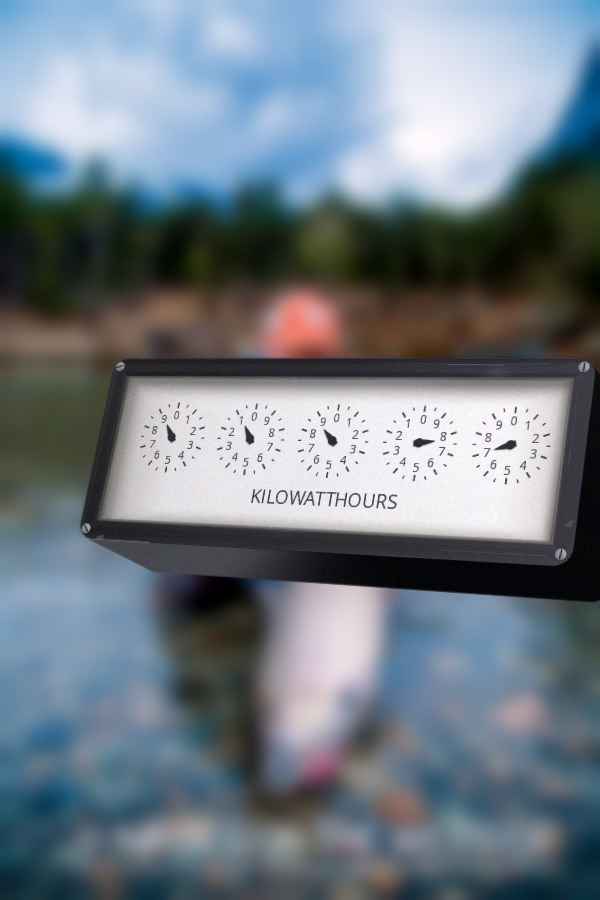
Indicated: value=90877 unit=kWh
